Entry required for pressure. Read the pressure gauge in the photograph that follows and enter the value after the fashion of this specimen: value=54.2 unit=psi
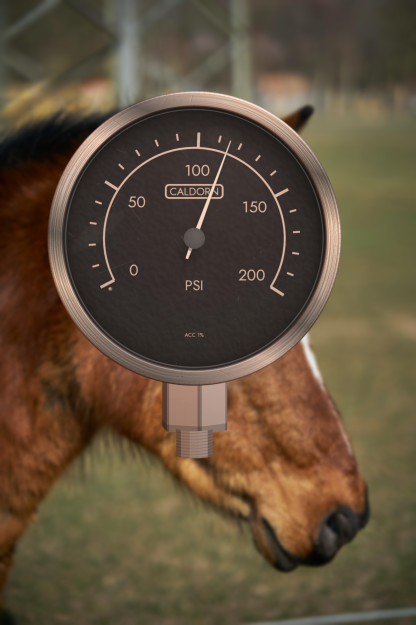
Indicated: value=115 unit=psi
